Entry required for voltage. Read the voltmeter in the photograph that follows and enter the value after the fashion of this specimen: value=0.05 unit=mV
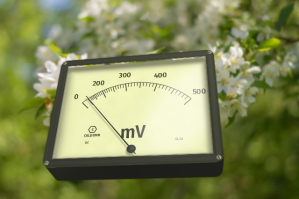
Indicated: value=100 unit=mV
